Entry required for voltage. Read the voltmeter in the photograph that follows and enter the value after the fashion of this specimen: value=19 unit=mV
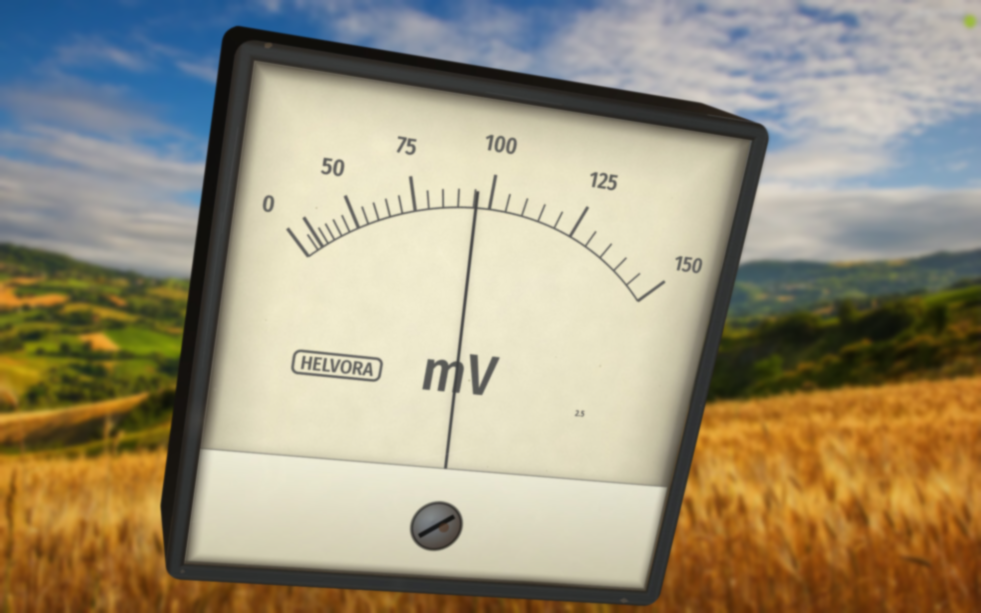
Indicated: value=95 unit=mV
